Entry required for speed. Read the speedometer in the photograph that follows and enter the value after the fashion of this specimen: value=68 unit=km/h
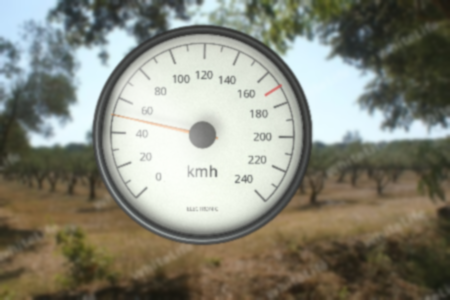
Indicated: value=50 unit=km/h
